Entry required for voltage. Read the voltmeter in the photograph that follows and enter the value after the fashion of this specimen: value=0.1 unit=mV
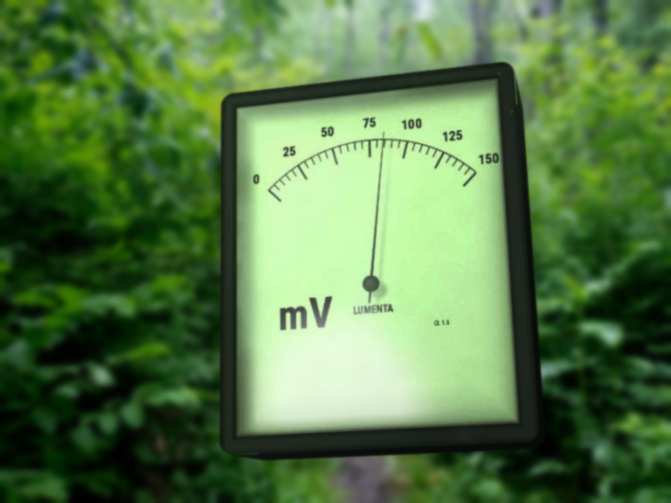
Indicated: value=85 unit=mV
